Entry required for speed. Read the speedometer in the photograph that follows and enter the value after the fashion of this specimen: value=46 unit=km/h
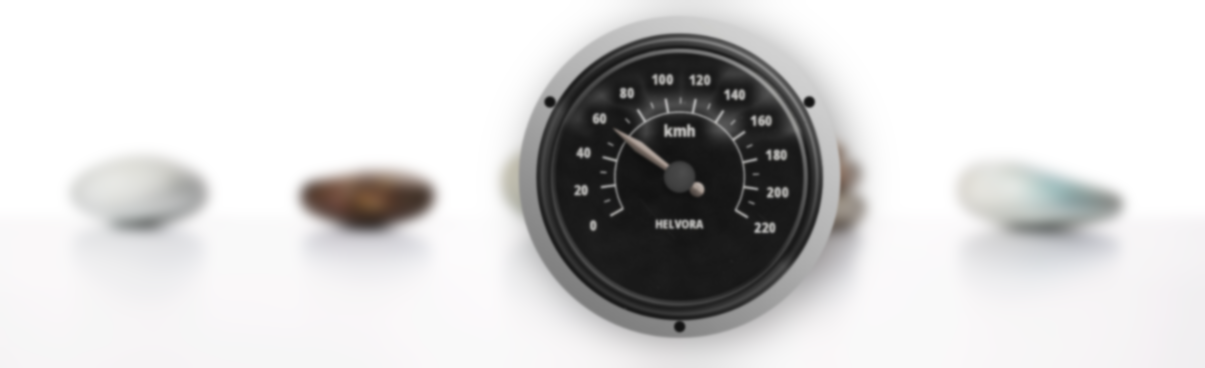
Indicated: value=60 unit=km/h
